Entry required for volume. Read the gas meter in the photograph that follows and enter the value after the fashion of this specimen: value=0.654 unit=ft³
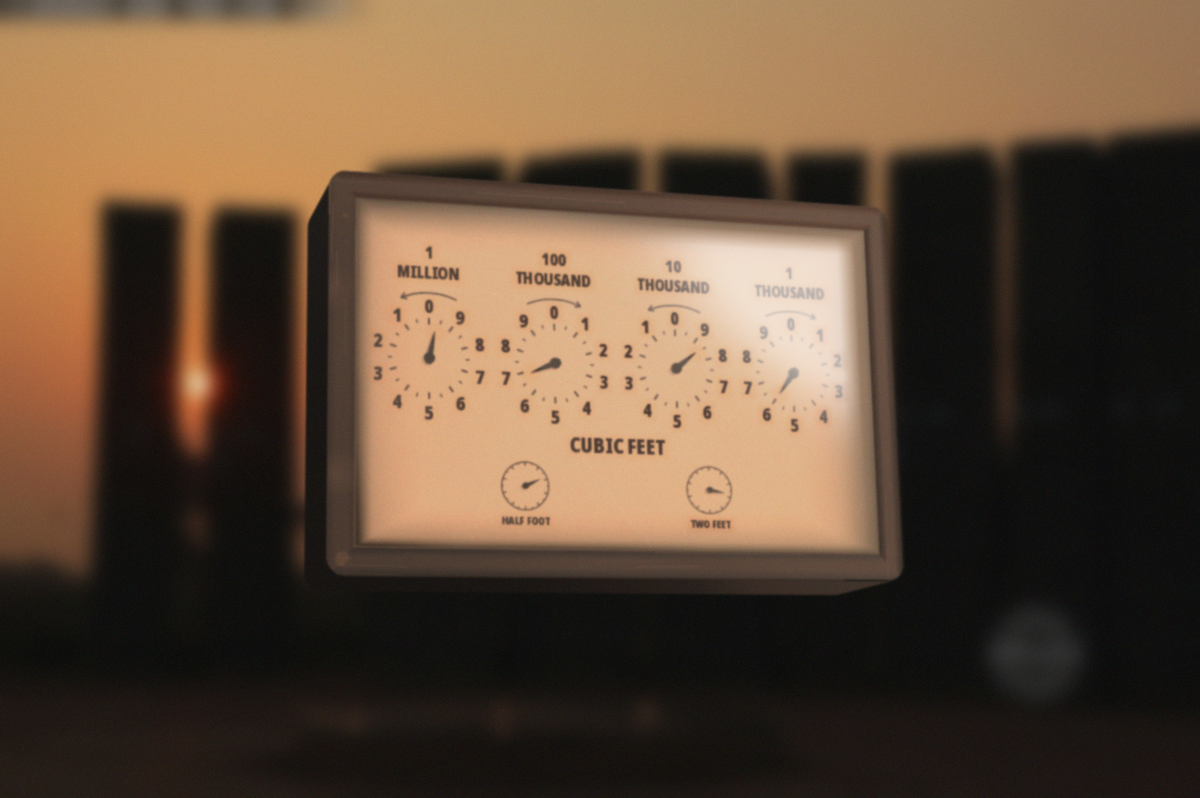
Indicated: value=968600 unit=ft³
